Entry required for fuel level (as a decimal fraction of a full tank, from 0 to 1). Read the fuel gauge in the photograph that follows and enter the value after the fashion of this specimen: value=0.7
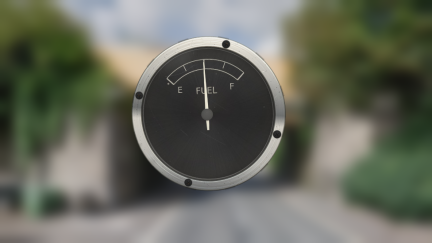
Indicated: value=0.5
